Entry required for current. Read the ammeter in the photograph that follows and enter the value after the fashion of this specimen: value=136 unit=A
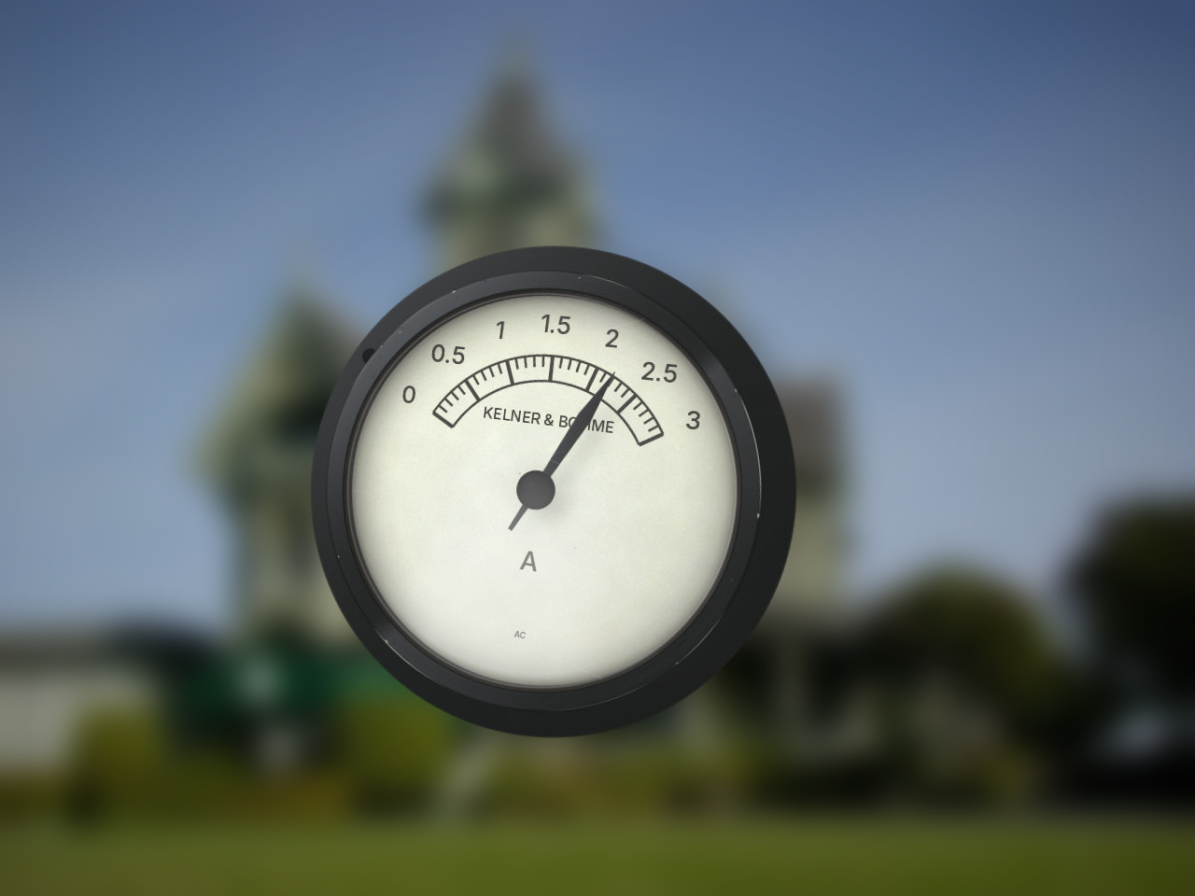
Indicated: value=2.2 unit=A
